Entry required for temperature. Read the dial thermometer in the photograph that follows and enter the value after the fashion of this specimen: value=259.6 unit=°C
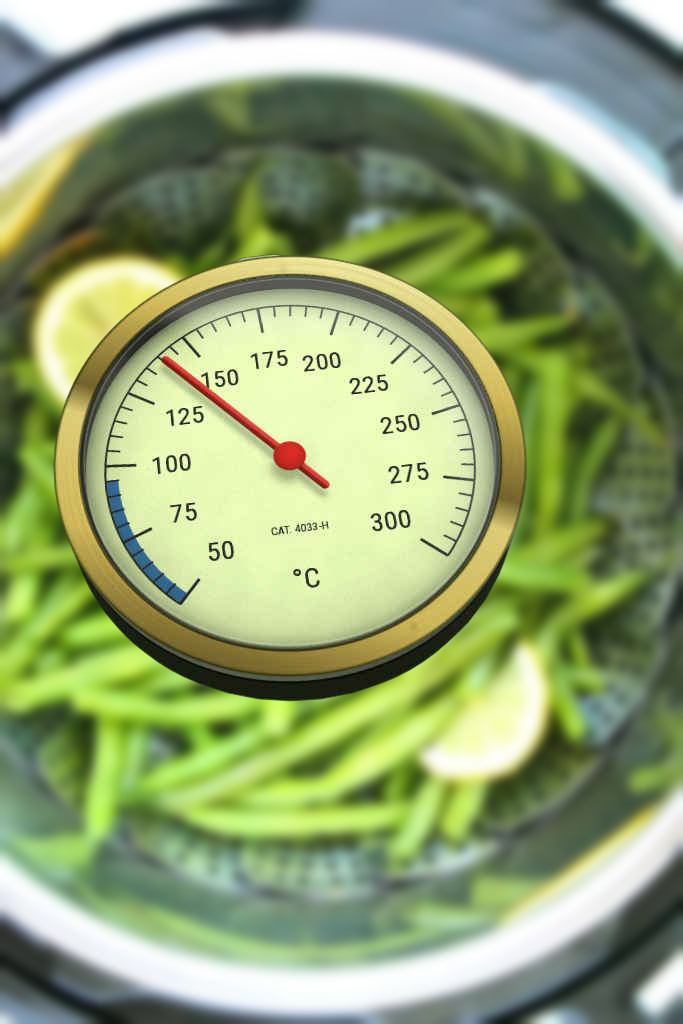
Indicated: value=140 unit=°C
